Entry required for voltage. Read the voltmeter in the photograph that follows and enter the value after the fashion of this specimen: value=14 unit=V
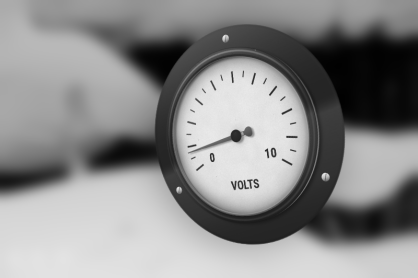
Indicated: value=0.75 unit=V
